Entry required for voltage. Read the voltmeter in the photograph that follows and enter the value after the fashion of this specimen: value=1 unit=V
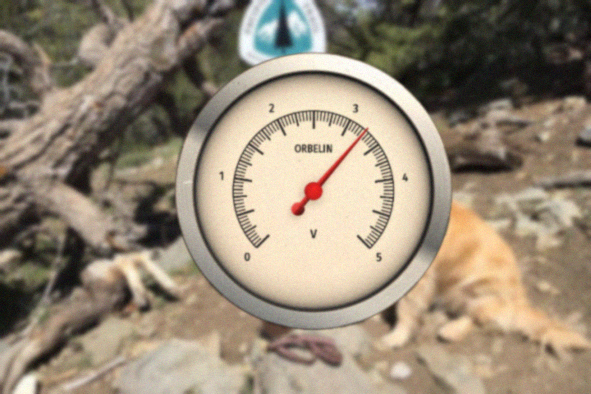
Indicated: value=3.25 unit=V
